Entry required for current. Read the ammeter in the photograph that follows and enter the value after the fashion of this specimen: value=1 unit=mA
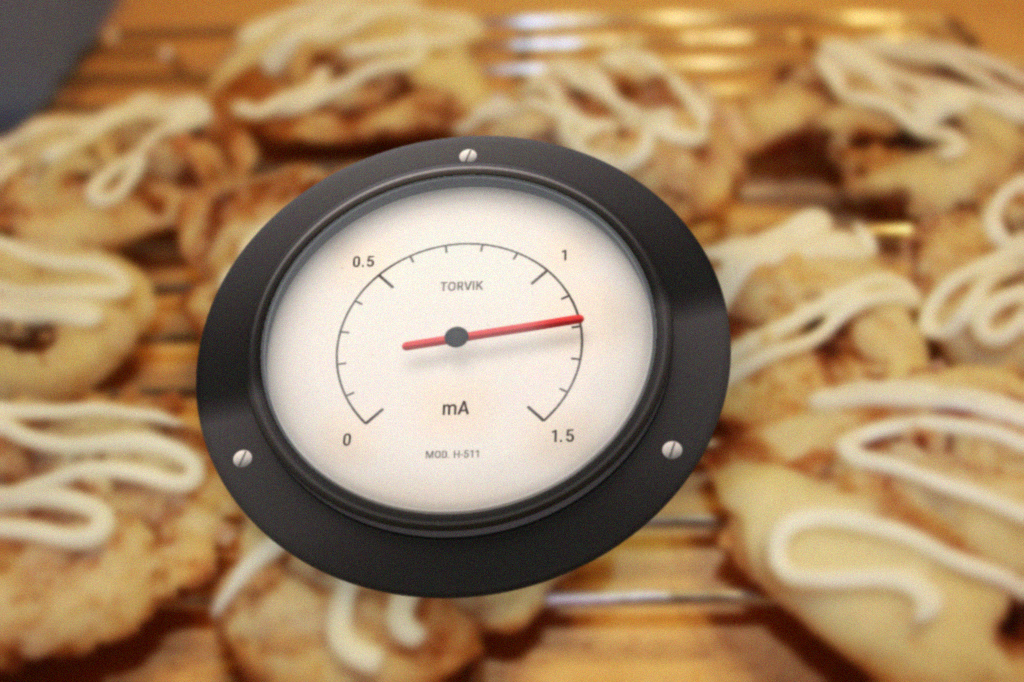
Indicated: value=1.2 unit=mA
